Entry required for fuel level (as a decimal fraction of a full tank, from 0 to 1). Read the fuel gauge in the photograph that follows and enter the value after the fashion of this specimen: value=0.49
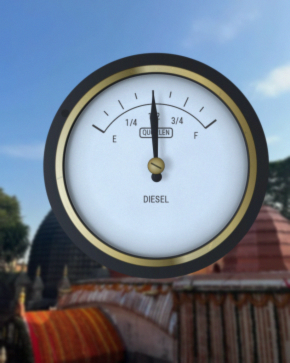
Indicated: value=0.5
